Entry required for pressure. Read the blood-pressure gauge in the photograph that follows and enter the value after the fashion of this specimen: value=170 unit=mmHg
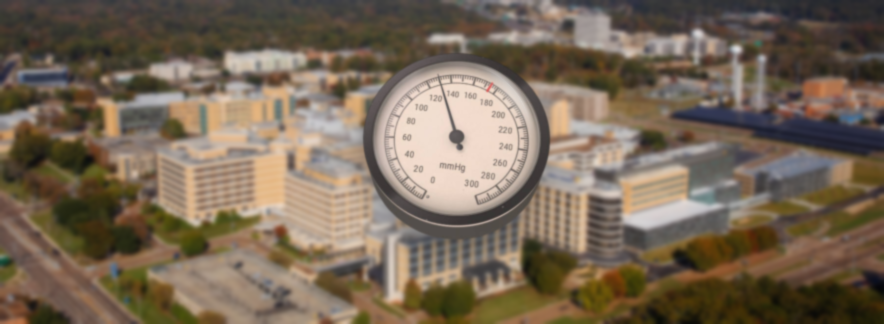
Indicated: value=130 unit=mmHg
